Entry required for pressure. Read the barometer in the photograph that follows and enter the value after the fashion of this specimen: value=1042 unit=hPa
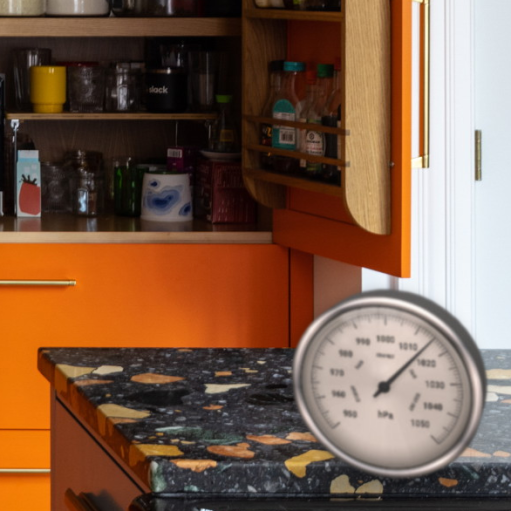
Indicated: value=1015 unit=hPa
